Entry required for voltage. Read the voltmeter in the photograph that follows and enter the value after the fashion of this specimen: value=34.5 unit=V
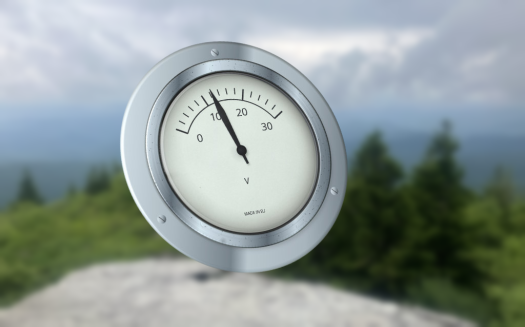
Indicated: value=12 unit=V
